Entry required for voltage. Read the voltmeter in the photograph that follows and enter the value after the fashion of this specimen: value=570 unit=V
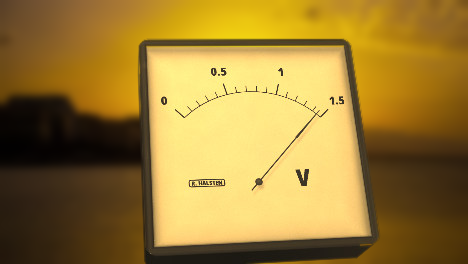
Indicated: value=1.45 unit=V
